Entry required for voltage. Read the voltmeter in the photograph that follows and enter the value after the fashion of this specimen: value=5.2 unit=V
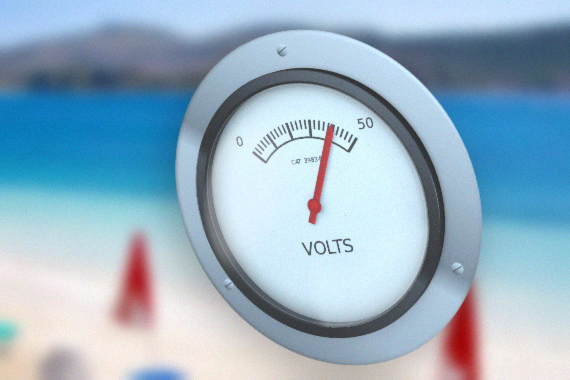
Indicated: value=40 unit=V
